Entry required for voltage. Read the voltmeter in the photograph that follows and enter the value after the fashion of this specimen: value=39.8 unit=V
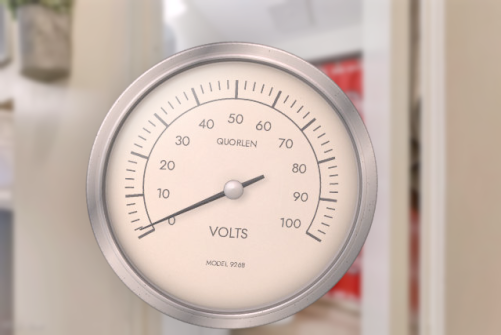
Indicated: value=2 unit=V
